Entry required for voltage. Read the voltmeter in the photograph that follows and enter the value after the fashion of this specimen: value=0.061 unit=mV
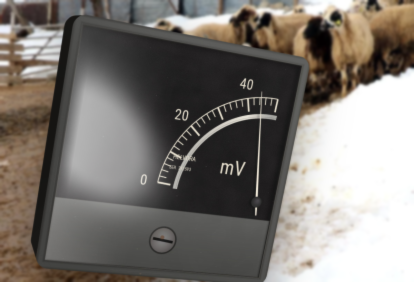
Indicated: value=44 unit=mV
